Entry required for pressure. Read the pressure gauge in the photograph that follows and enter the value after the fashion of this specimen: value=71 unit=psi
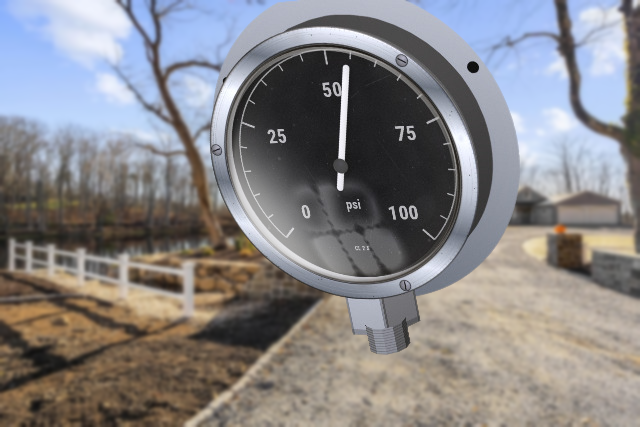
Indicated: value=55 unit=psi
